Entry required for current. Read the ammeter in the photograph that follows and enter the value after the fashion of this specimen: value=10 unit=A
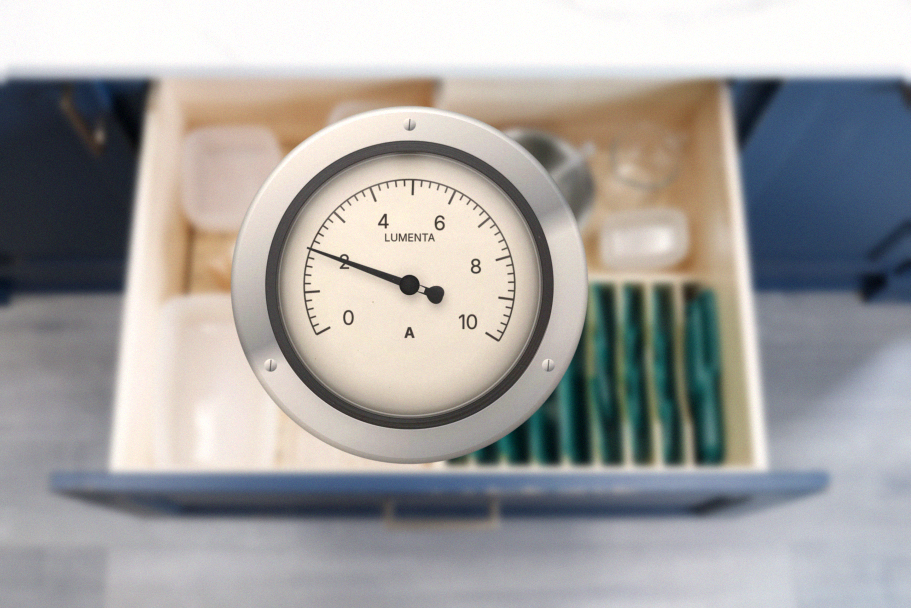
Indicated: value=2 unit=A
